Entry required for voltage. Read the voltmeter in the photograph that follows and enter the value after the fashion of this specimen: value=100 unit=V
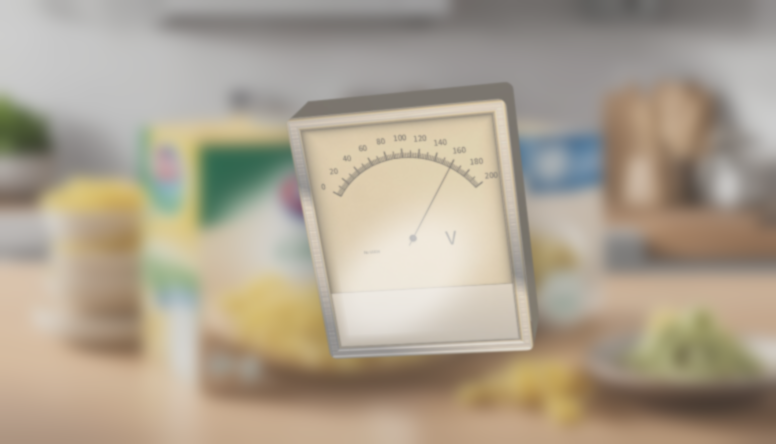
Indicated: value=160 unit=V
